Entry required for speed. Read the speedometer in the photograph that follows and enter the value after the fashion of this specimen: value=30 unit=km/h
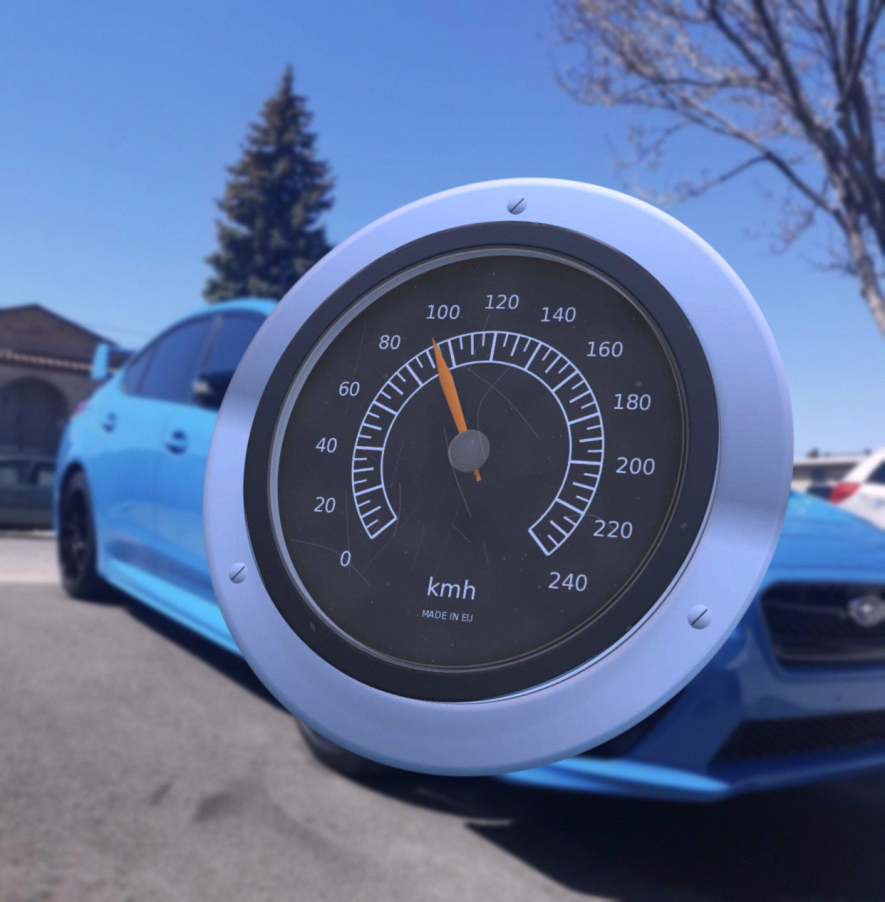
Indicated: value=95 unit=km/h
